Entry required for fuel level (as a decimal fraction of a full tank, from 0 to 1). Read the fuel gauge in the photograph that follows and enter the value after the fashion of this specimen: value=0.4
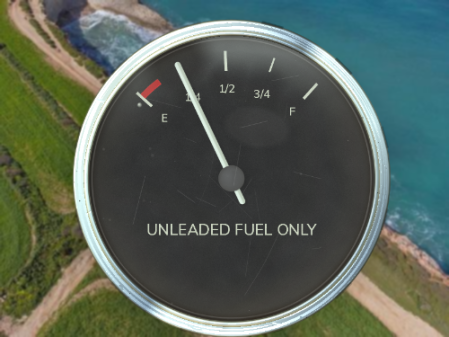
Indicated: value=0.25
